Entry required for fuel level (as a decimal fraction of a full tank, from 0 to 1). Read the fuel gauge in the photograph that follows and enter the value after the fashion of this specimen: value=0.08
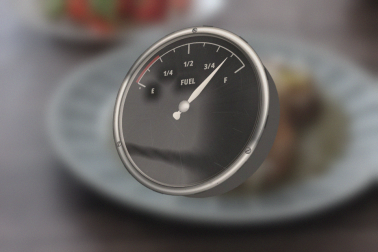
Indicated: value=0.875
